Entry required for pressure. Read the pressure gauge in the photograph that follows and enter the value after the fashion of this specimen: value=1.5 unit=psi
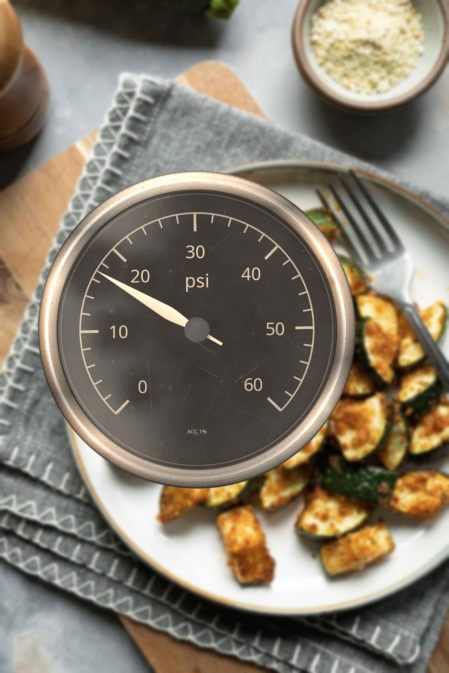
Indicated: value=17 unit=psi
